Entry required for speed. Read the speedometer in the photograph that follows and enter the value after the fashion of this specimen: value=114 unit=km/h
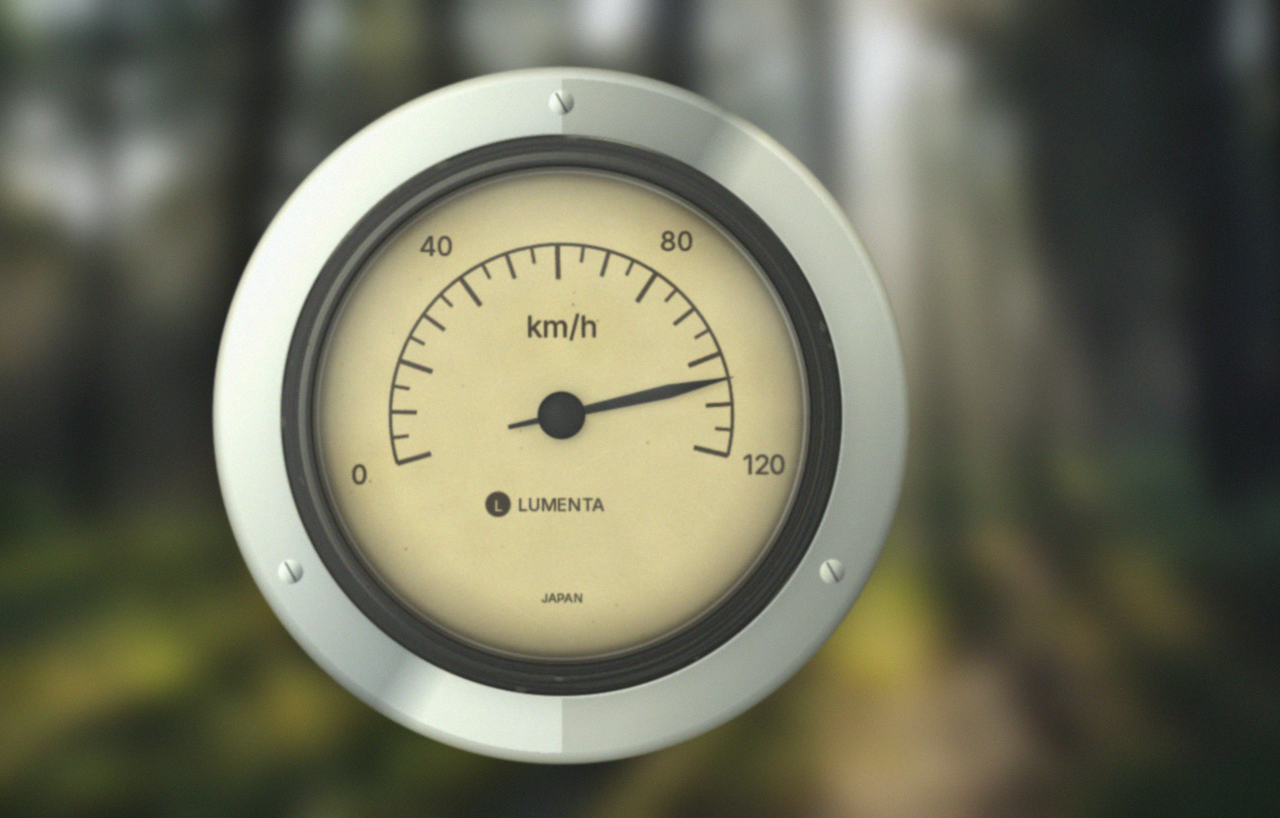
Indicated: value=105 unit=km/h
